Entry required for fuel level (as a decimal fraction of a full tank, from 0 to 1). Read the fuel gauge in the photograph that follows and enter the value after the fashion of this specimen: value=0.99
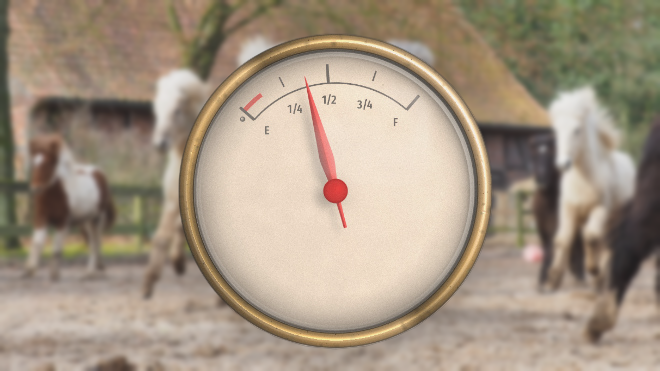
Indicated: value=0.375
